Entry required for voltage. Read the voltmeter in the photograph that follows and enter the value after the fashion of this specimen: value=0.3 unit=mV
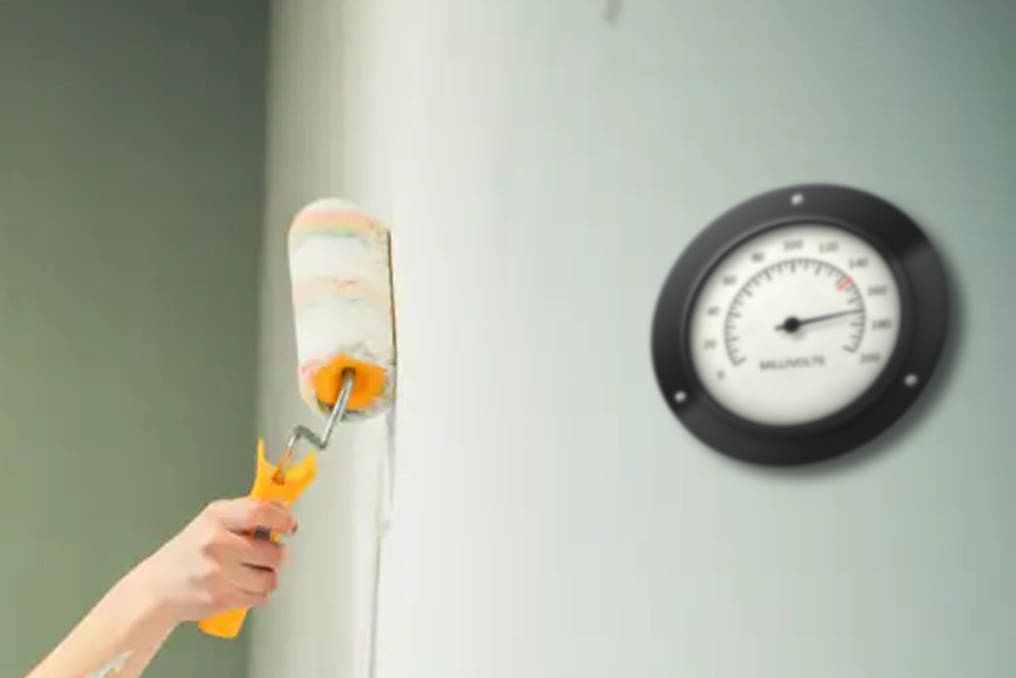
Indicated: value=170 unit=mV
